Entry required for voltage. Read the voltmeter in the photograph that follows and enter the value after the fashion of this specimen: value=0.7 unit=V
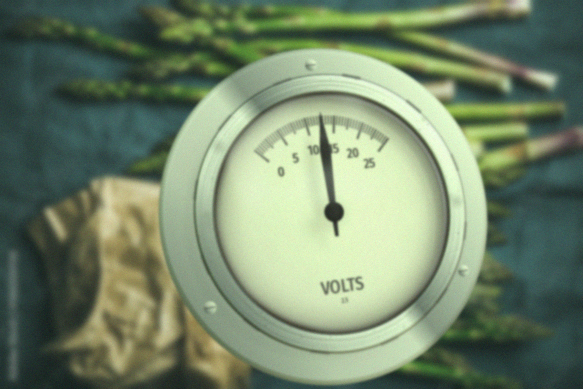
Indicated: value=12.5 unit=V
